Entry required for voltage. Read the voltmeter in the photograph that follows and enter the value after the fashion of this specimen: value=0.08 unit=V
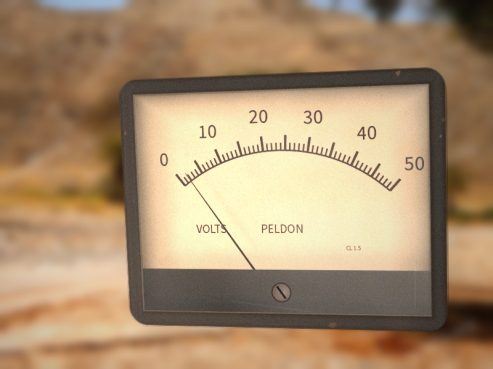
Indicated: value=2 unit=V
